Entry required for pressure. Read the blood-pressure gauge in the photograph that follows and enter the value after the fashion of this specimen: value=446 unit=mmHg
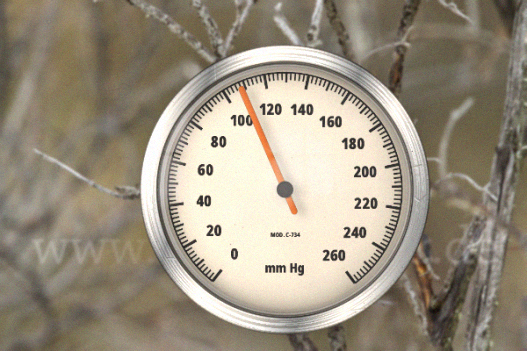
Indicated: value=108 unit=mmHg
